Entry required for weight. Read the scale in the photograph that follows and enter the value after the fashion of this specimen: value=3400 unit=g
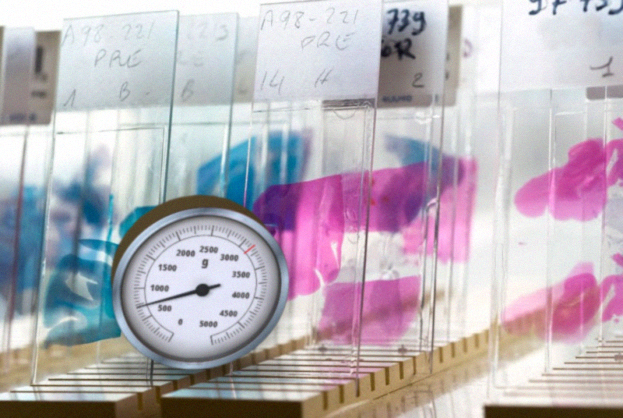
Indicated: value=750 unit=g
